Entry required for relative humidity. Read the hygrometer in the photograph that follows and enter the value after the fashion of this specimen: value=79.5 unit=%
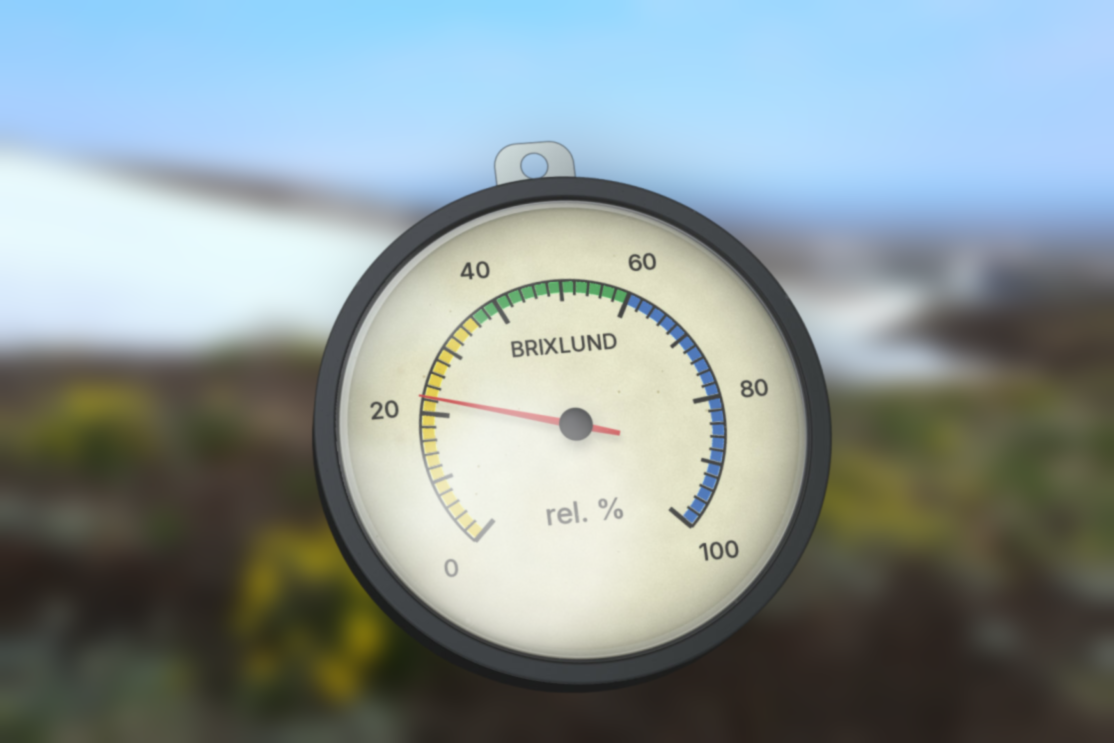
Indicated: value=22 unit=%
